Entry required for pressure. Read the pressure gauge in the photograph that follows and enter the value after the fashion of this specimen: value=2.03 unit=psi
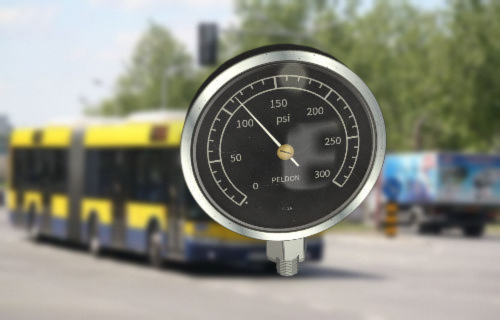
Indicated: value=115 unit=psi
